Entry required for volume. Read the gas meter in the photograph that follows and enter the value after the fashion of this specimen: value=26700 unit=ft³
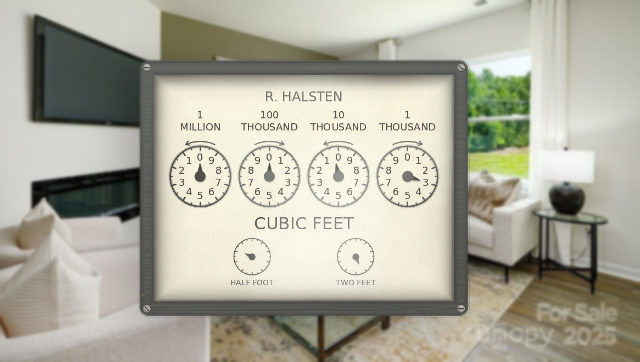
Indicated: value=300 unit=ft³
